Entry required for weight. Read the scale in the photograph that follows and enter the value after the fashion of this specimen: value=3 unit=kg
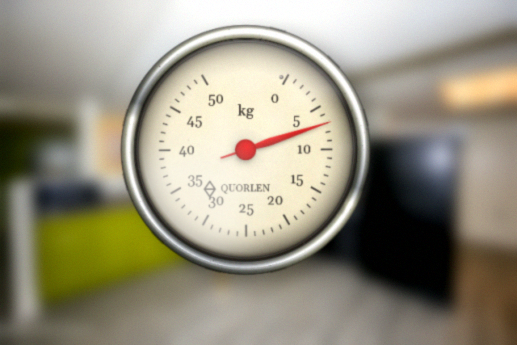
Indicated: value=7 unit=kg
